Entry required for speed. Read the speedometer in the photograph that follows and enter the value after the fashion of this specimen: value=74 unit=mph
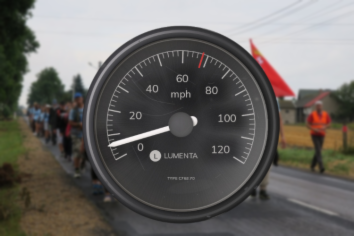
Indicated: value=6 unit=mph
